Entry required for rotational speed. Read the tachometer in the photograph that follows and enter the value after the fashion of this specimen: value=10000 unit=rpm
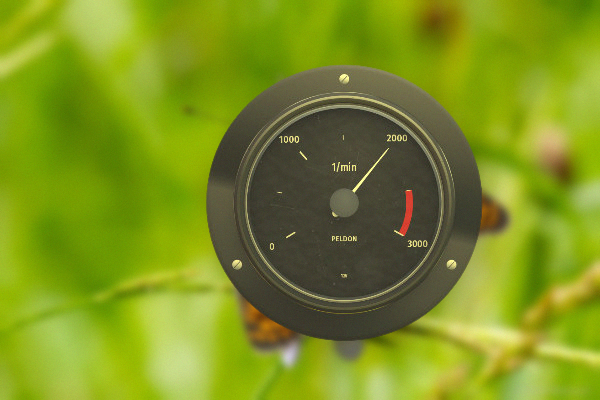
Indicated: value=2000 unit=rpm
